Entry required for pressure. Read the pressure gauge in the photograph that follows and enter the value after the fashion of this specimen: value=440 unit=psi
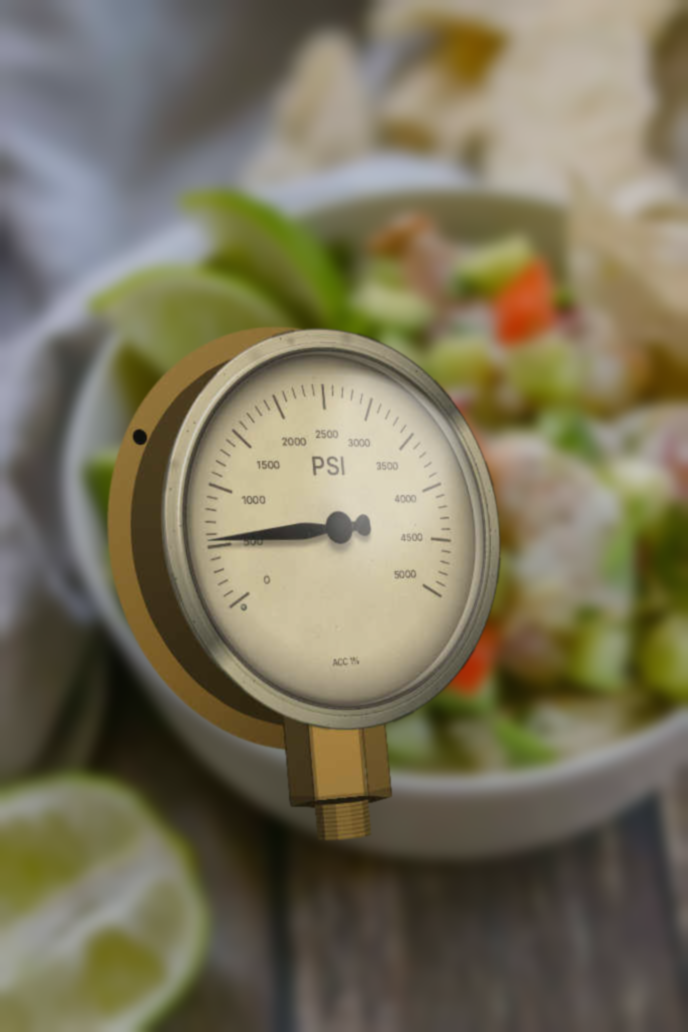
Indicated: value=550 unit=psi
